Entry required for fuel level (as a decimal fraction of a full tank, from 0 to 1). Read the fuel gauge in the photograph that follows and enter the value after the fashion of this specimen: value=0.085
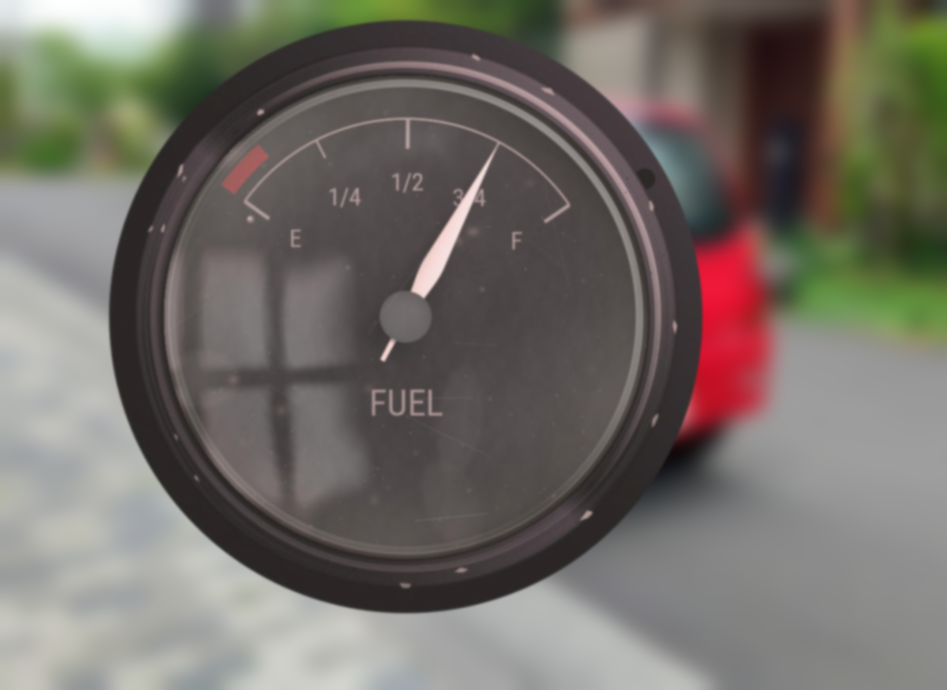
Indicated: value=0.75
